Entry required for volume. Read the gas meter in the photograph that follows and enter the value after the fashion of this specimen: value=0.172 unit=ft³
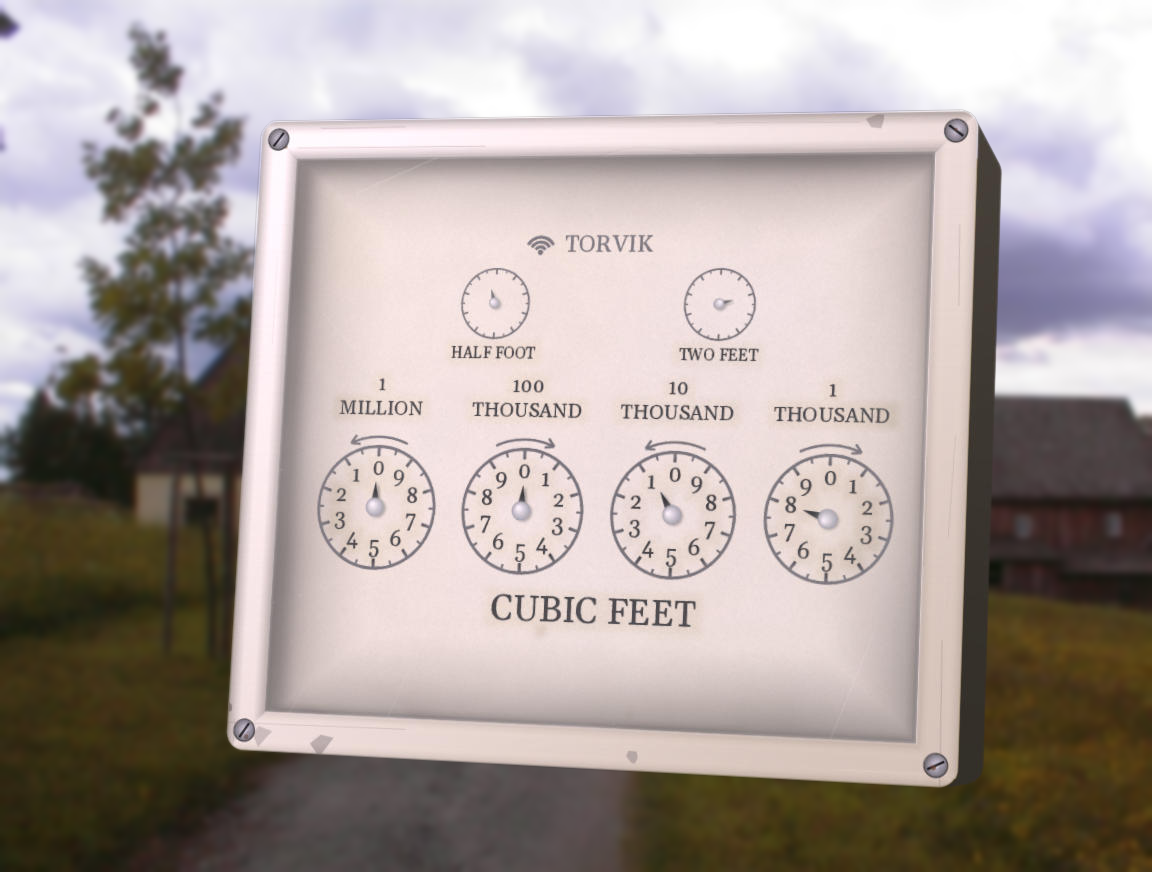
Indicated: value=800 unit=ft³
